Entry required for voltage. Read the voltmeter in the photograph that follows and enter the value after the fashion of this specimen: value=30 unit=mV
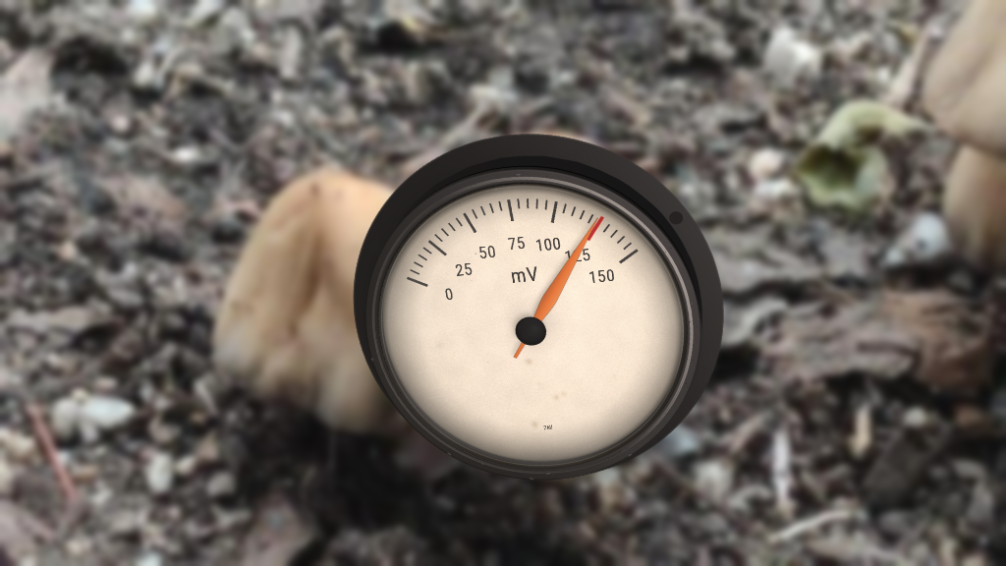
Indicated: value=122.5 unit=mV
